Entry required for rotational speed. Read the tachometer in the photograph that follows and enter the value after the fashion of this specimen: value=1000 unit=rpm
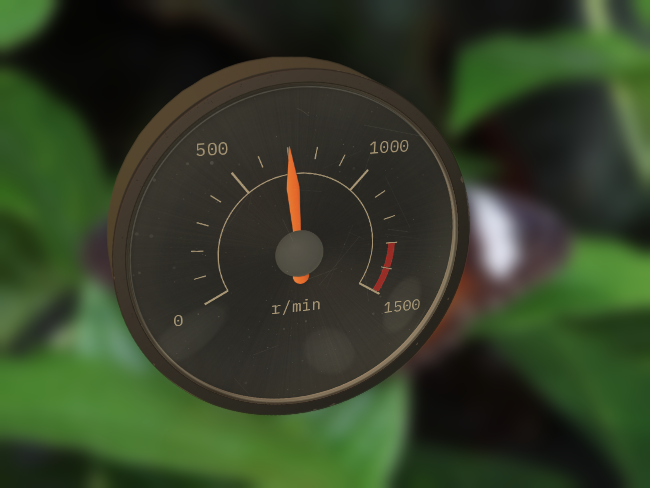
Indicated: value=700 unit=rpm
